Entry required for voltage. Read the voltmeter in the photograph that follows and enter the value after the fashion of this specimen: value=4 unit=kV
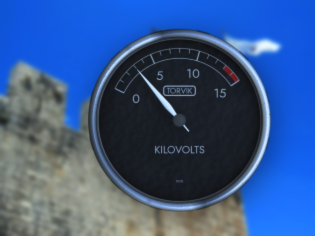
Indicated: value=3 unit=kV
